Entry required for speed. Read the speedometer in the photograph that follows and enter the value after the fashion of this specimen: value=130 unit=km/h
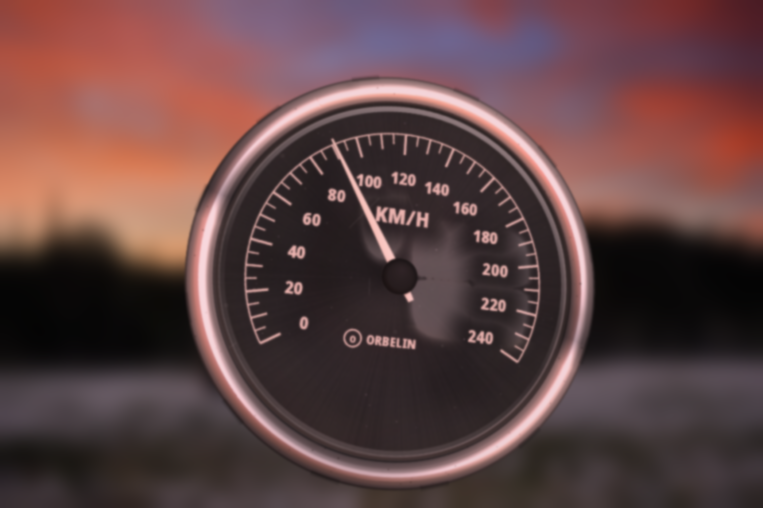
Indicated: value=90 unit=km/h
